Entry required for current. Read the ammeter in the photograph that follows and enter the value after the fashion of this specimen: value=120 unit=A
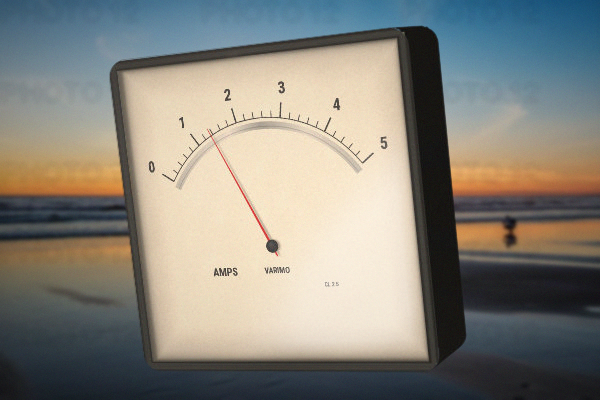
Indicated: value=1.4 unit=A
